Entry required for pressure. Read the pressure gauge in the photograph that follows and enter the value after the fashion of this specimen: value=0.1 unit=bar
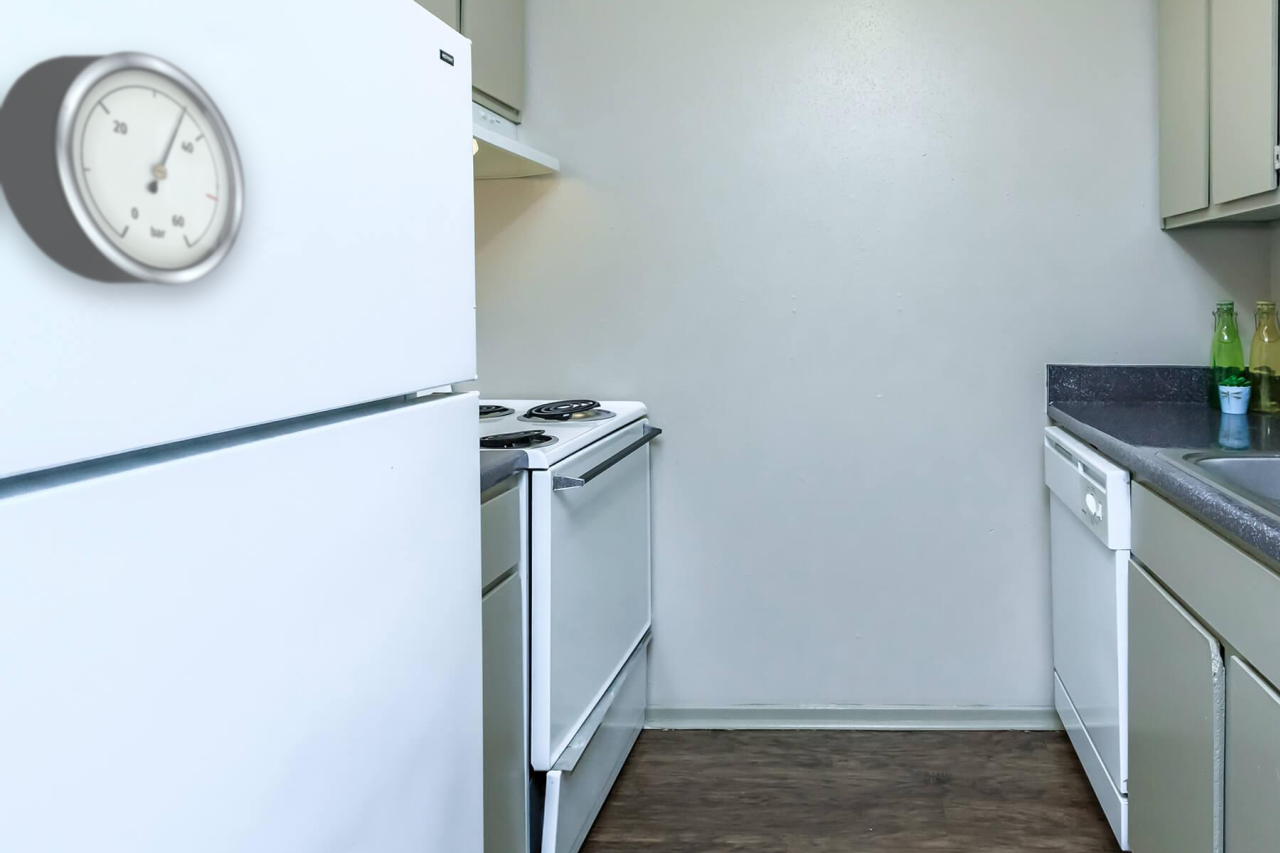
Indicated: value=35 unit=bar
